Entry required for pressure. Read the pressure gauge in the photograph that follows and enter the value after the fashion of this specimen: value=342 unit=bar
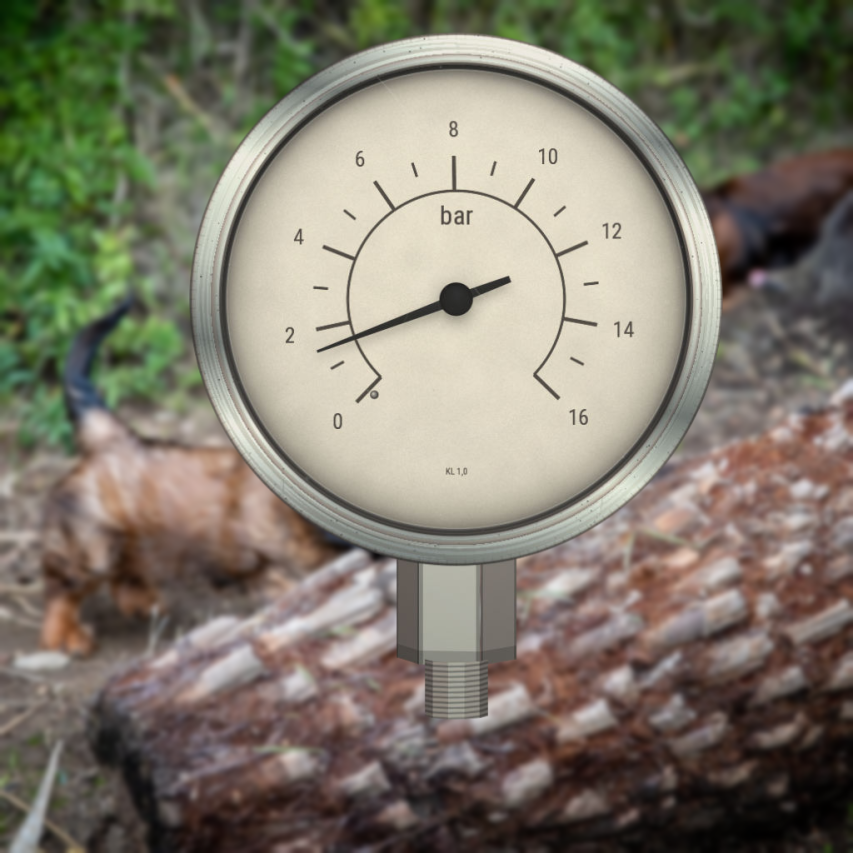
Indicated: value=1.5 unit=bar
